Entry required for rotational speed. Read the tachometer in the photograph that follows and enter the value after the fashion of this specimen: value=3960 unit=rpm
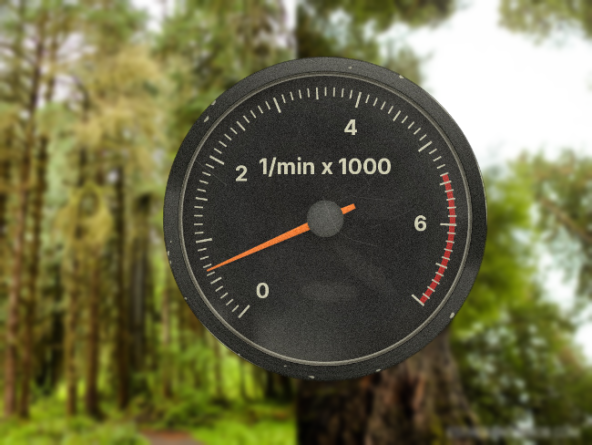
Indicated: value=650 unit=rpm
